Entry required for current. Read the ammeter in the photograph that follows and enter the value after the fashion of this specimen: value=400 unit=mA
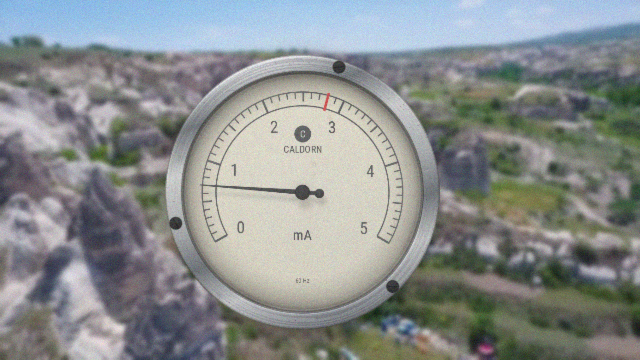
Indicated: value=0.7 unit=mA
